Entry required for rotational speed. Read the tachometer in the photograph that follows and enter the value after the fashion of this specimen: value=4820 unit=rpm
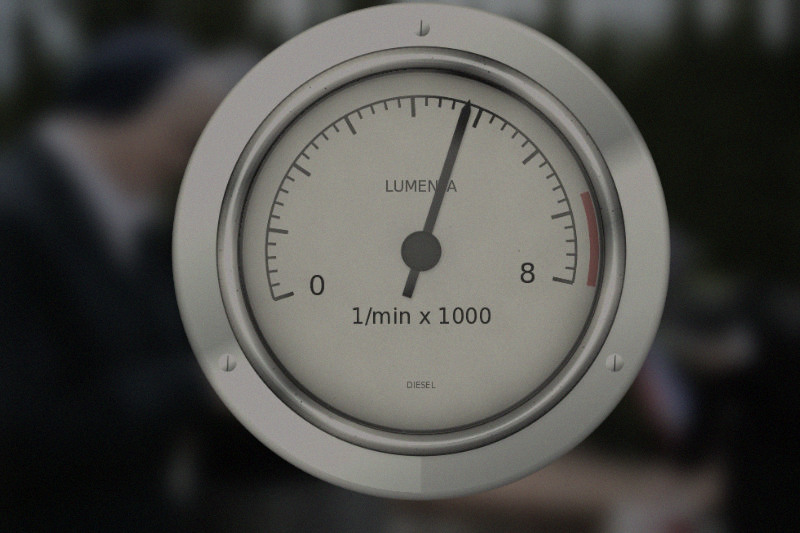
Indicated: value=4800 unit=rpm
